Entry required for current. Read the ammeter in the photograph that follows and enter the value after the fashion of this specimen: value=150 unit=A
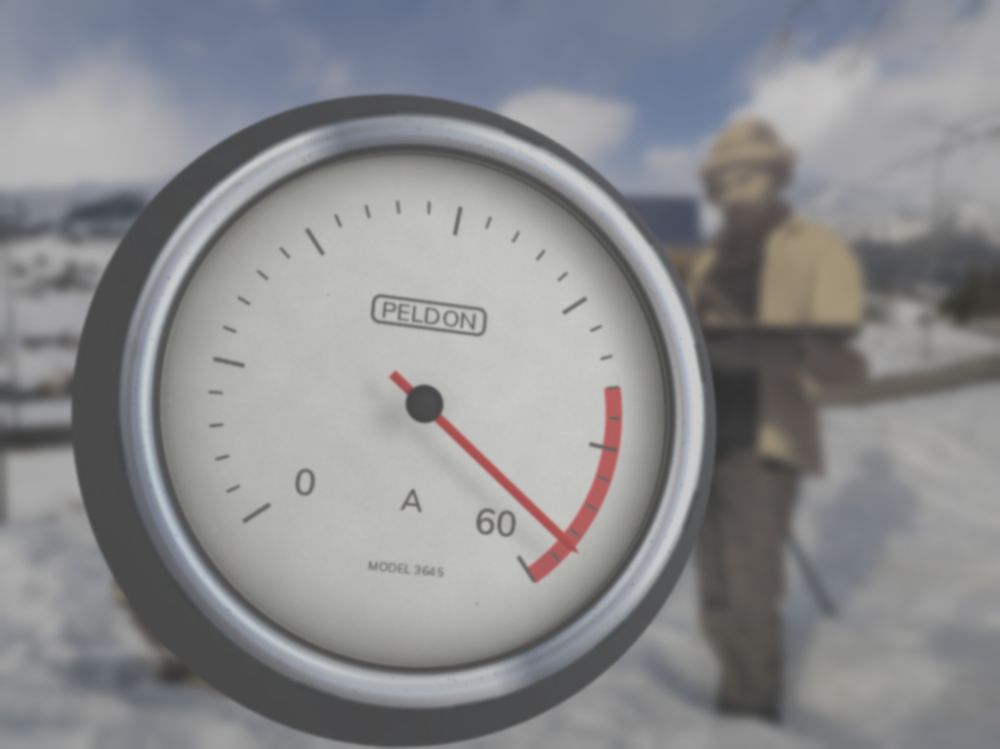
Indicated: value=57 unit=A
